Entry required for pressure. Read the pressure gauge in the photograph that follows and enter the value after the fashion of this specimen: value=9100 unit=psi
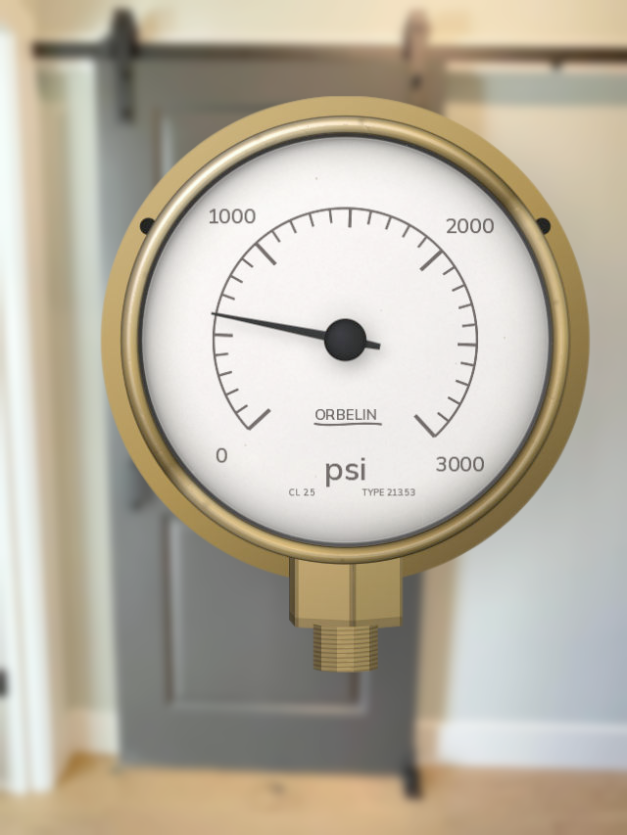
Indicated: value=600 unit=psi
